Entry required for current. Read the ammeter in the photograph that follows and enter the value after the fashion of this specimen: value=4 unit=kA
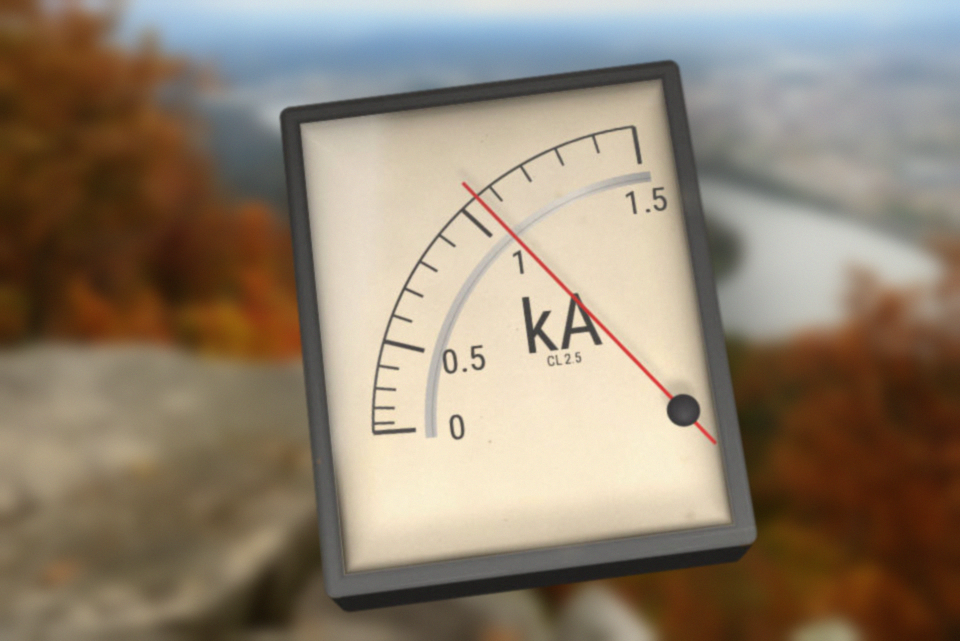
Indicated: value=1.05 unit=kA
